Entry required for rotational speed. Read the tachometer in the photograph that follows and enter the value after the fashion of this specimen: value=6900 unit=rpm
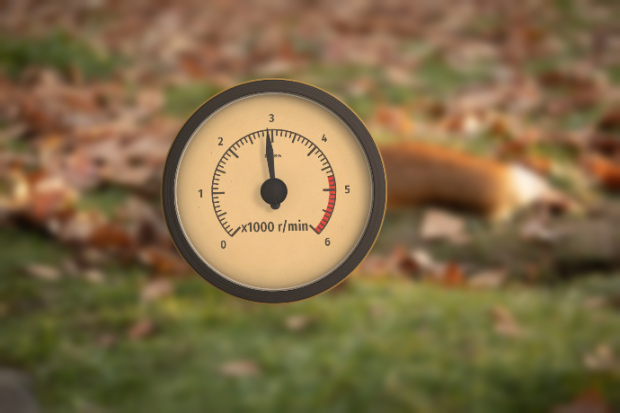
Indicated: value=2900 unit=rpm
